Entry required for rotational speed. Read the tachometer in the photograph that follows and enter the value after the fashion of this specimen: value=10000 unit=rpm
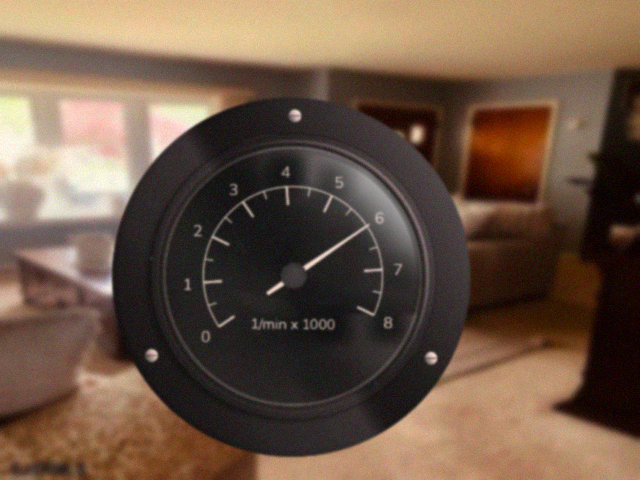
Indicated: value=6000 unit=rpm
